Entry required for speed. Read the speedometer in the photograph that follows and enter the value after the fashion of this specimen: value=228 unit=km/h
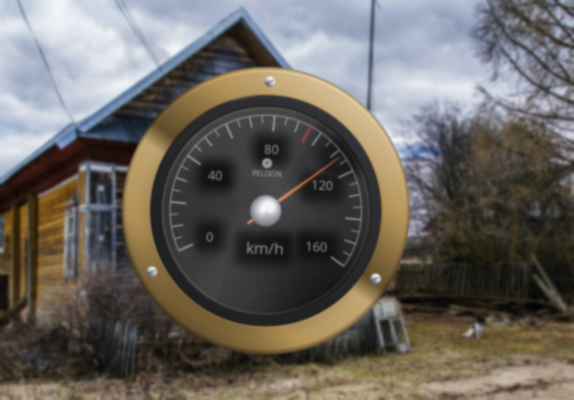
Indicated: value=112.5 unit=km/h
